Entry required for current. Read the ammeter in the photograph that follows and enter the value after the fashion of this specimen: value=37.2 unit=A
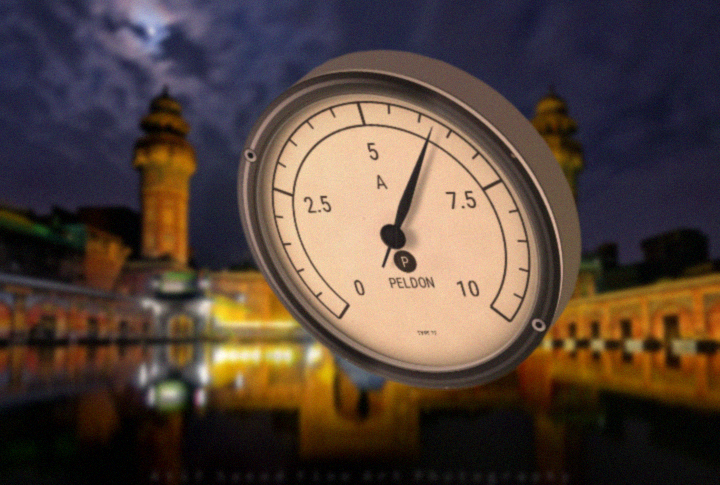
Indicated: value=6.25 unit=A
